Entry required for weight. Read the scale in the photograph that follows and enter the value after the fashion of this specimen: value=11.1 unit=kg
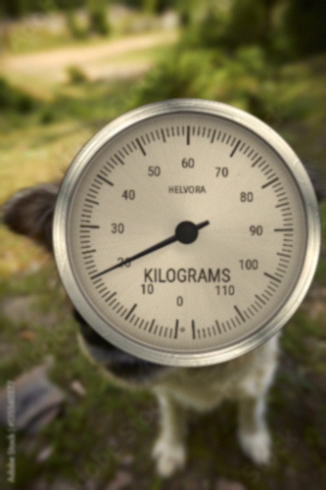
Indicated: value=20 unit=kg
